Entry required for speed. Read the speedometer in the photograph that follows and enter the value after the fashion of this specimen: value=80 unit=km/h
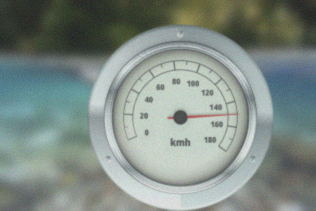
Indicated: value=150 unit=km/h
